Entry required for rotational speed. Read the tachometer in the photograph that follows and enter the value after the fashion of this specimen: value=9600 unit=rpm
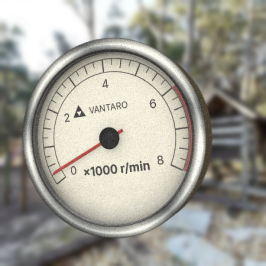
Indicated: value=250 unit=rpm
